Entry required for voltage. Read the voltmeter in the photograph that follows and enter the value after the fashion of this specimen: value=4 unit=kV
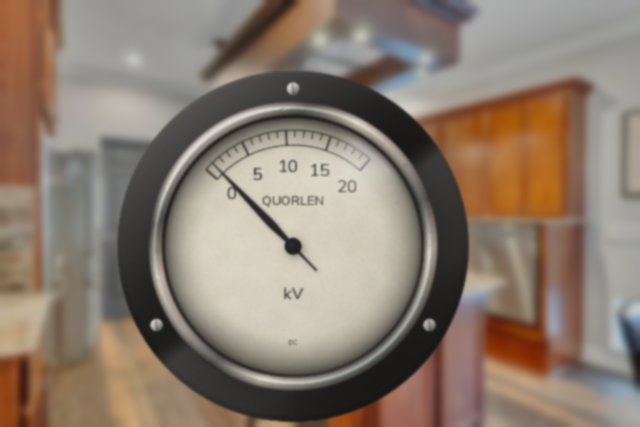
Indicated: value=1 unit=kV
